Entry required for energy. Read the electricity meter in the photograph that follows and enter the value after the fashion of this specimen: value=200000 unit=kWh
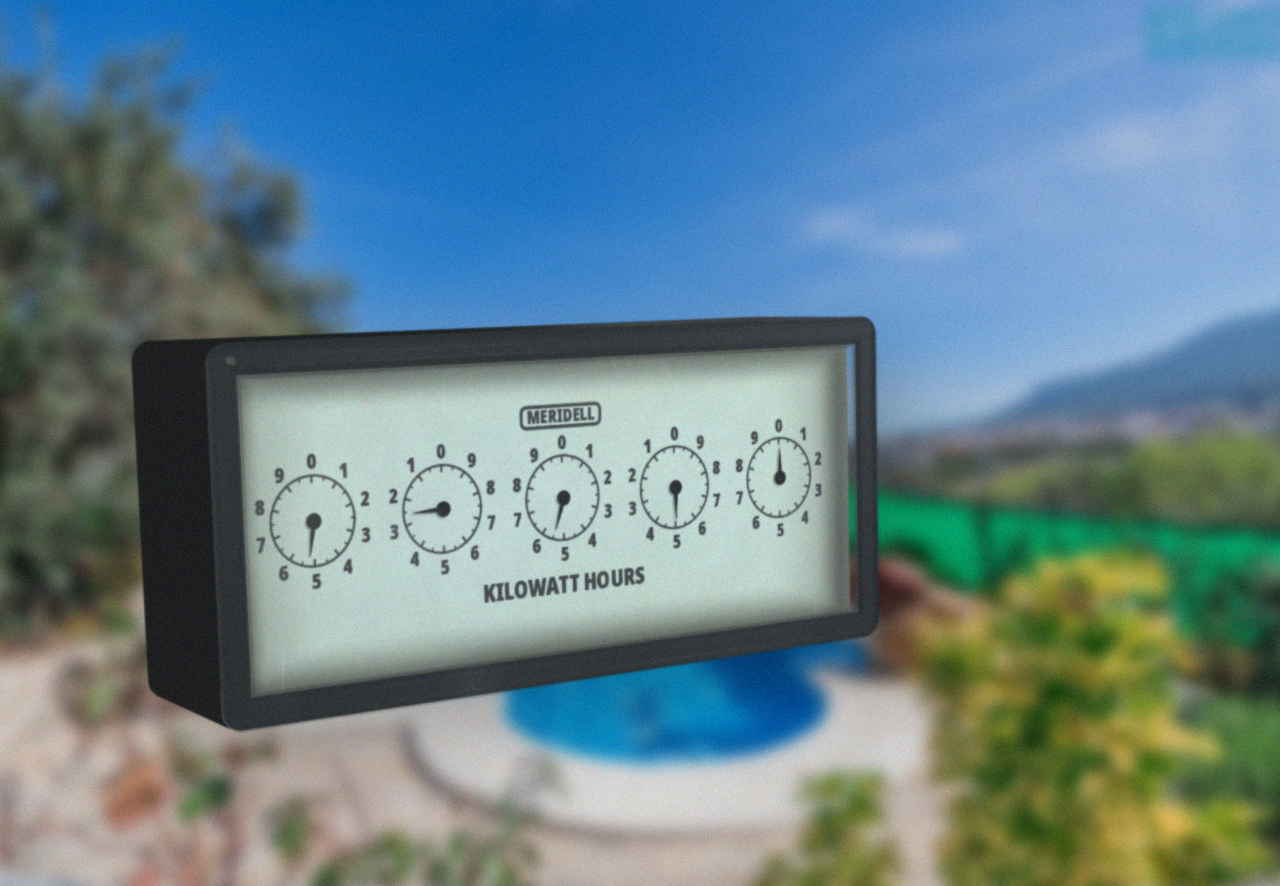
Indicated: value=52550 unit=kWh
